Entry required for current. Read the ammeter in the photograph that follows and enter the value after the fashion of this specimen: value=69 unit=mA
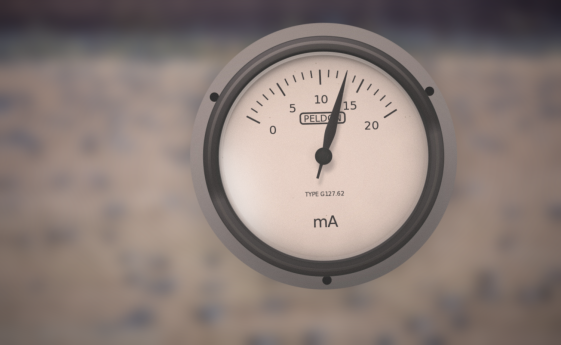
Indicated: value=13 unit=mA
